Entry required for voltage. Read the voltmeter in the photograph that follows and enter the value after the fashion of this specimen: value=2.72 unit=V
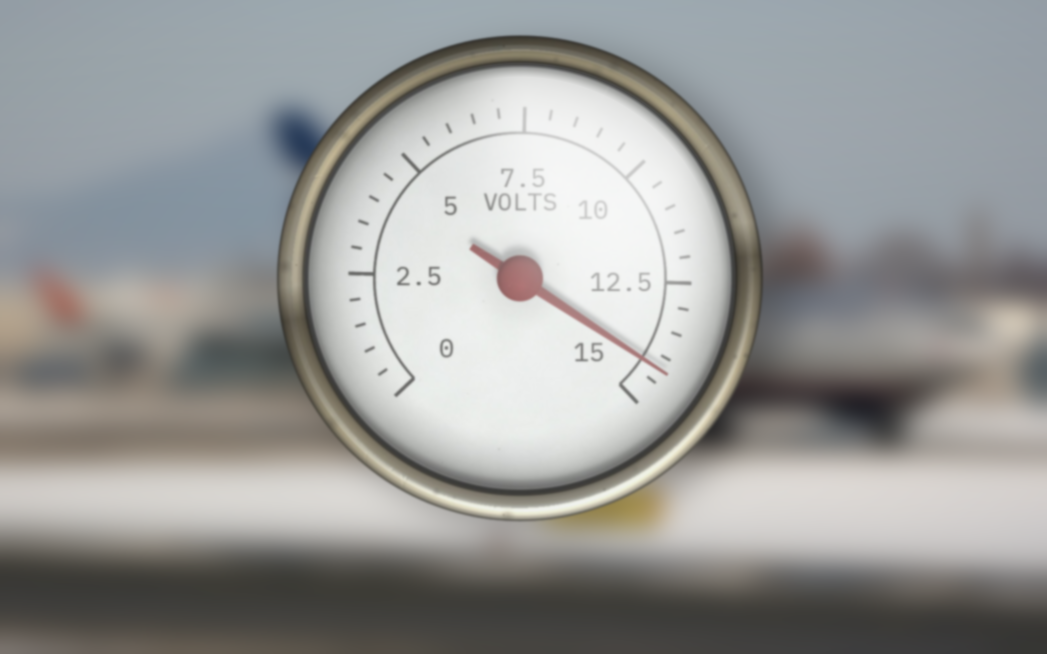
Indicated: value=14.25 unit=V
